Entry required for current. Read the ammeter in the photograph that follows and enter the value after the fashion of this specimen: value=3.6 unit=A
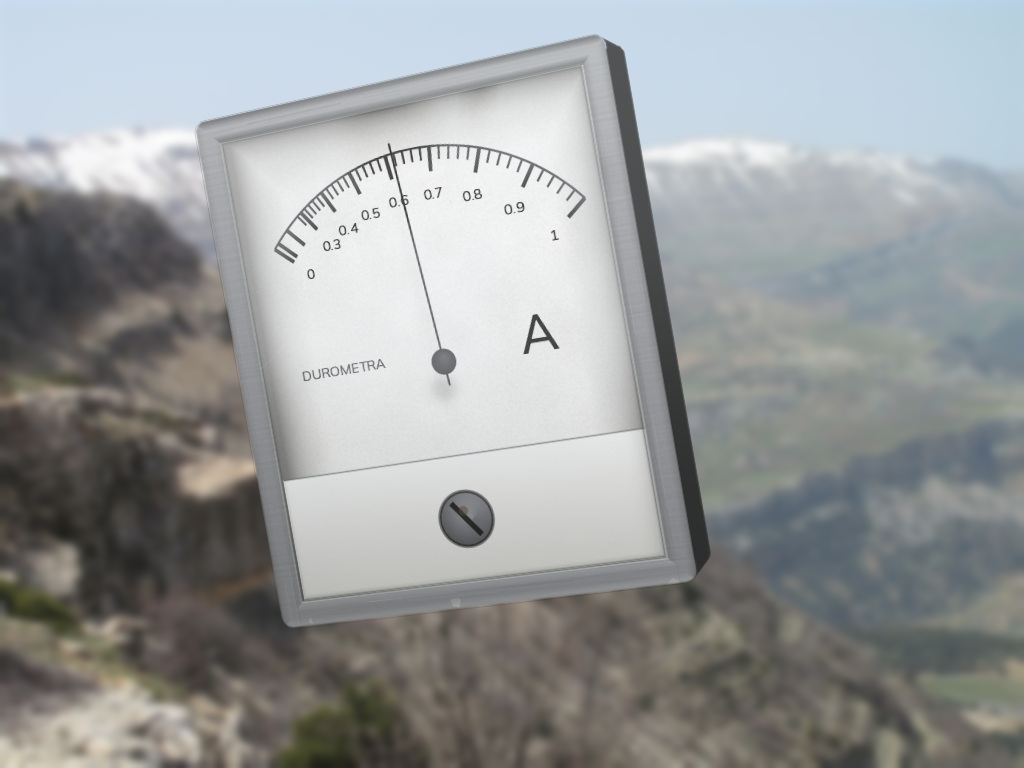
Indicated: value=0.62 unit=A
